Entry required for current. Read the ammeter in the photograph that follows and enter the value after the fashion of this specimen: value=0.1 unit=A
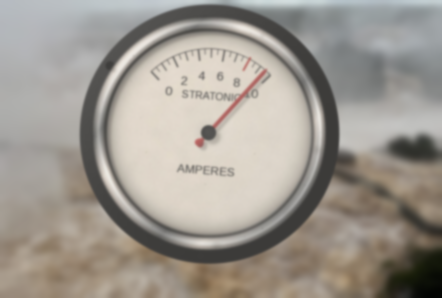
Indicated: value=9.5 unit=A
